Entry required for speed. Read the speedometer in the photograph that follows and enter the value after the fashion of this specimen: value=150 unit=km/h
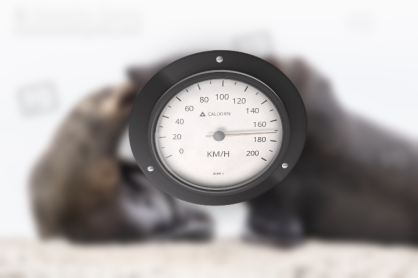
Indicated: value=170 unit=km/h
